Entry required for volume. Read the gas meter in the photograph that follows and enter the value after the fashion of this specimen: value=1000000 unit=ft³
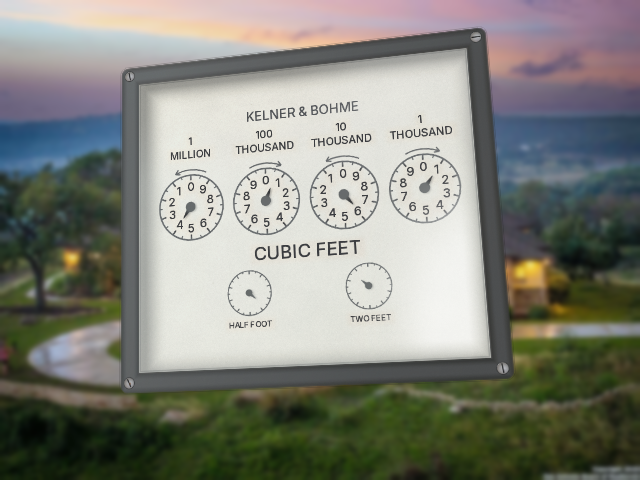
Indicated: value=406100 unit=ft³
